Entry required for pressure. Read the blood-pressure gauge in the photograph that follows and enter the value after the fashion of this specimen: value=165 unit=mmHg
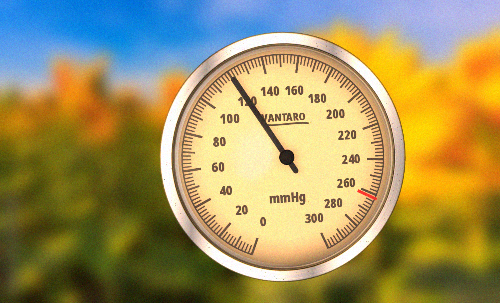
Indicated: value=120 unit=mmHg
